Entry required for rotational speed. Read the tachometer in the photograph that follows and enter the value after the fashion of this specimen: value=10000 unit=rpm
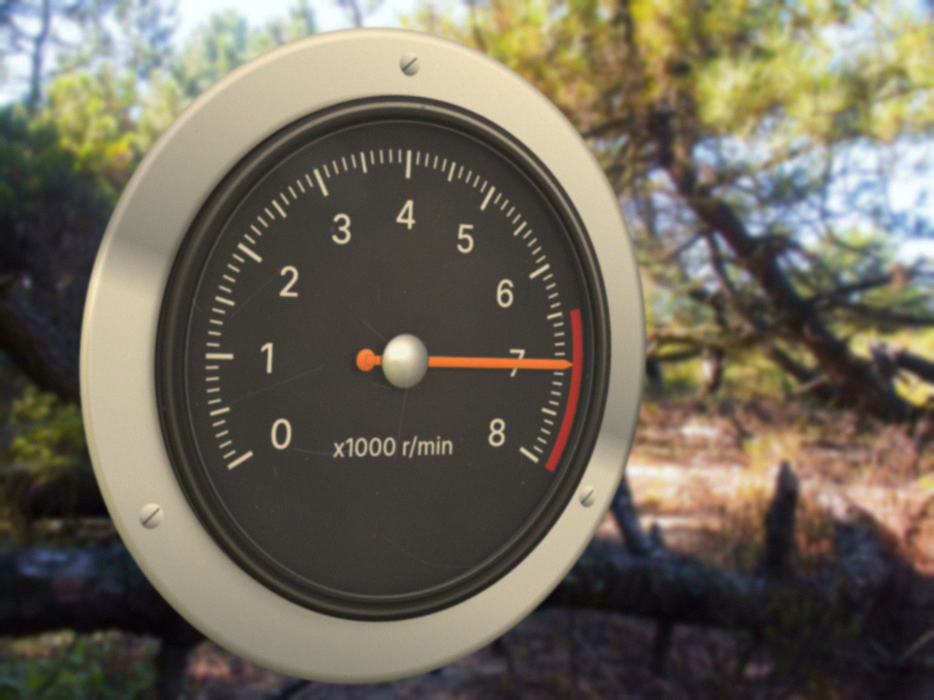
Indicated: value=7000 unit=rpm
